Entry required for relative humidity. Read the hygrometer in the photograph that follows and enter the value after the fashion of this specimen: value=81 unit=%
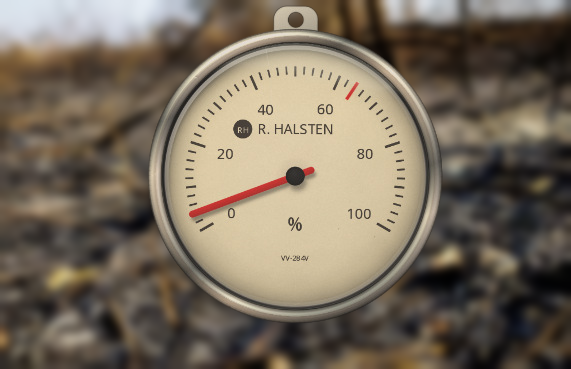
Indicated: value=4 unit=%
